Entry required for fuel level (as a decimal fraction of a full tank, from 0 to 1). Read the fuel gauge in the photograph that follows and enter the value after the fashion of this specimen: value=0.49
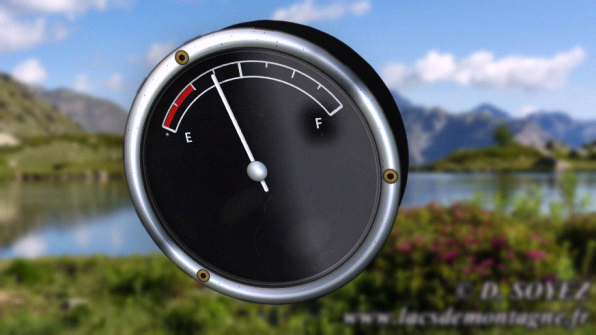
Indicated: value=0.375
